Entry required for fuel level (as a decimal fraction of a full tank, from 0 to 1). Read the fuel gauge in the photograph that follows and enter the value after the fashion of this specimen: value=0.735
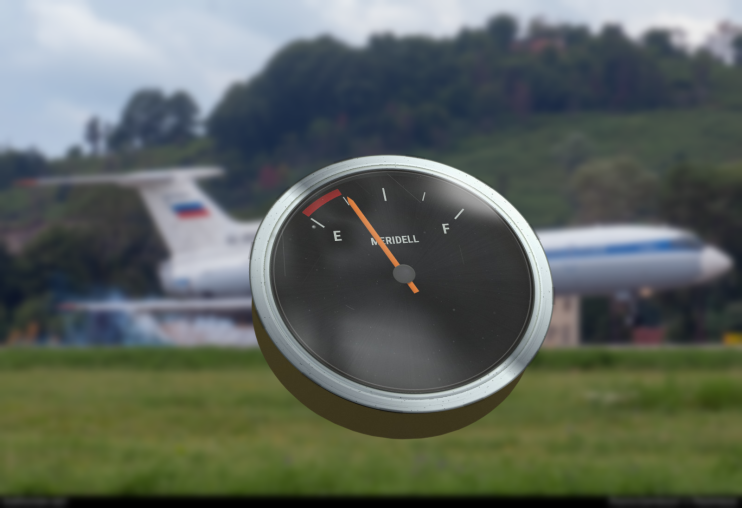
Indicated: value=0.25
